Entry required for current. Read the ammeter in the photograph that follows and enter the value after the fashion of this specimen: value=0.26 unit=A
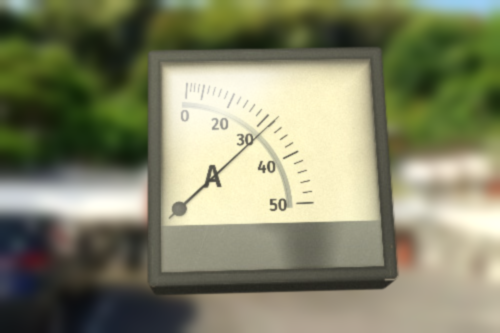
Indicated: value=32 unit=A
